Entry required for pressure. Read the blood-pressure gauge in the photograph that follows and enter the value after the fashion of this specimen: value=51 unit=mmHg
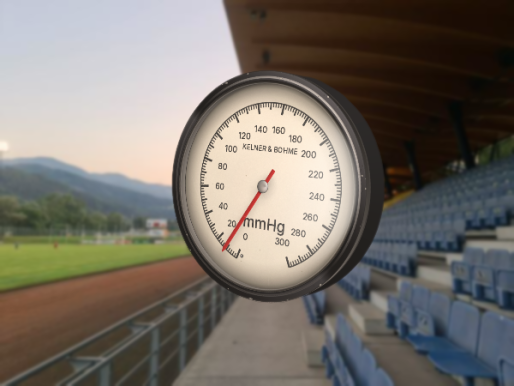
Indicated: value=10 unit=mmHg
